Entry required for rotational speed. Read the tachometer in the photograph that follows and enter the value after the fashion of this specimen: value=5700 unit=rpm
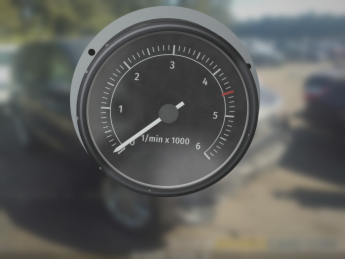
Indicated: value=100 unit=rpm
